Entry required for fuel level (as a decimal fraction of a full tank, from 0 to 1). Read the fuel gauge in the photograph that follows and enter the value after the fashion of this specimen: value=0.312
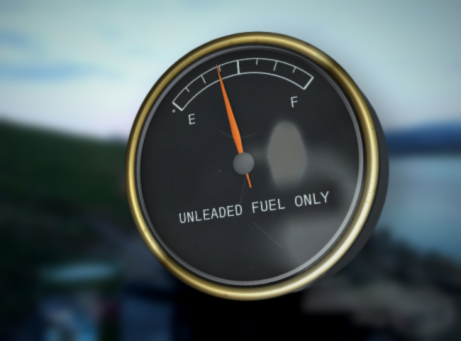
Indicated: value=0.375
